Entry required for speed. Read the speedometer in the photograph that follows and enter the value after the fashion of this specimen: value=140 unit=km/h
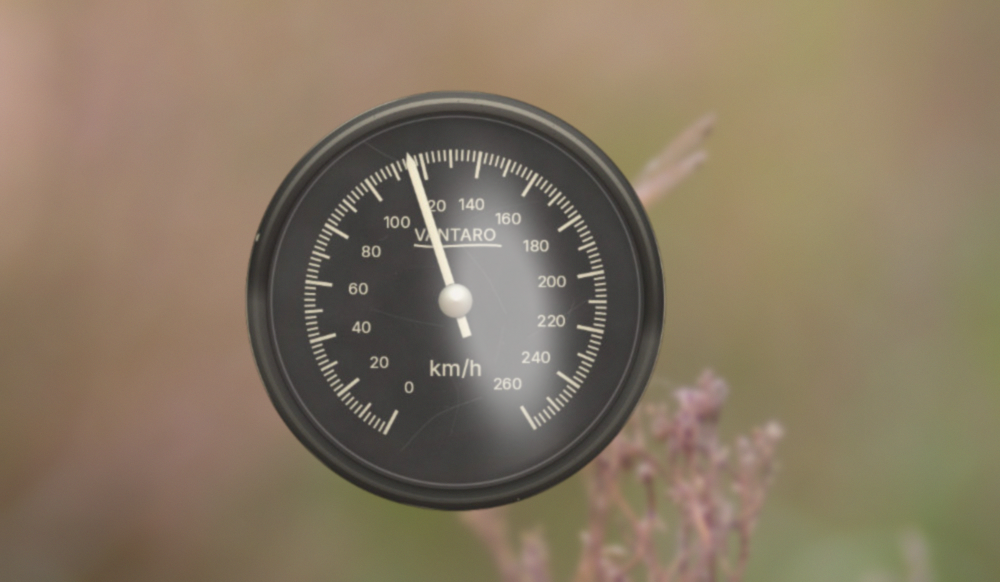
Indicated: value=116 unit=km/h
